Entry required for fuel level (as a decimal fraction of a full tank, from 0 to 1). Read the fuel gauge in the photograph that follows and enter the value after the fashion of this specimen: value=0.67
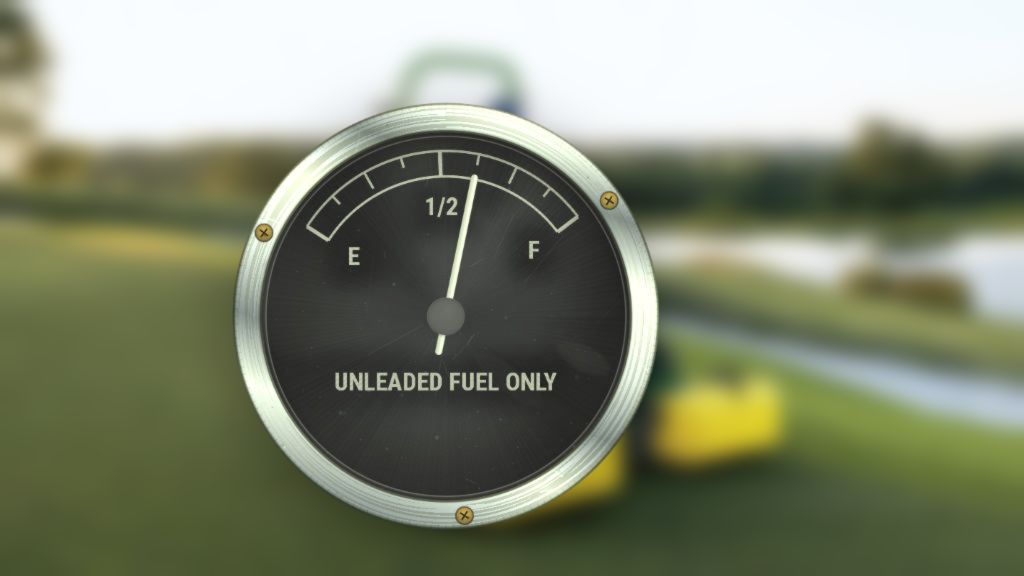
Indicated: value=0.625
